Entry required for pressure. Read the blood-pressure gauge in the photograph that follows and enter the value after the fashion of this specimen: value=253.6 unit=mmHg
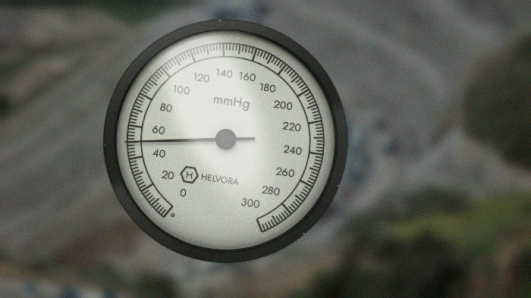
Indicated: value=50 unit=mmHg
